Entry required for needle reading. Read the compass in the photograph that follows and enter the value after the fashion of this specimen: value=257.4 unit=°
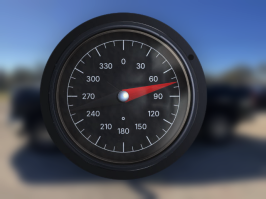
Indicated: value=75 unit=°
